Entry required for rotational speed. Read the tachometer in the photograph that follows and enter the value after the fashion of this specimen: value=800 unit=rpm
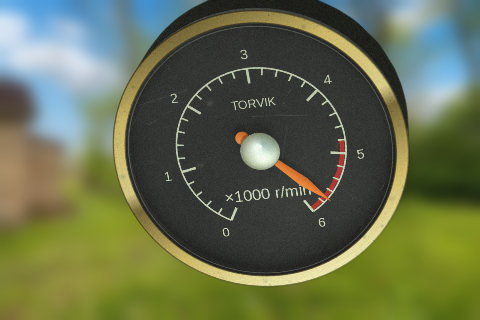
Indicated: value=5700 unit=rpm
